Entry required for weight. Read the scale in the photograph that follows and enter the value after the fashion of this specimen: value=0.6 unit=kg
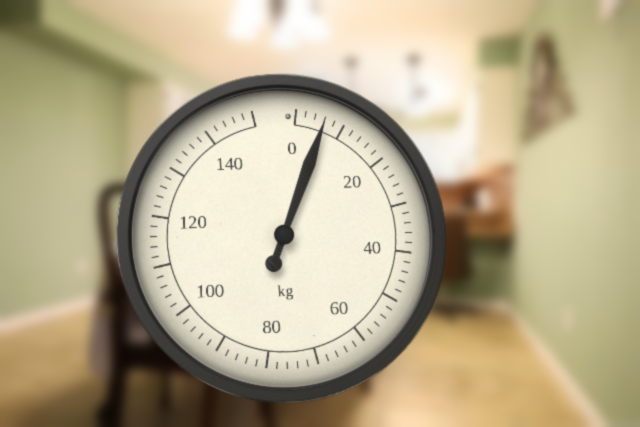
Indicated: value=6 unit=kg
